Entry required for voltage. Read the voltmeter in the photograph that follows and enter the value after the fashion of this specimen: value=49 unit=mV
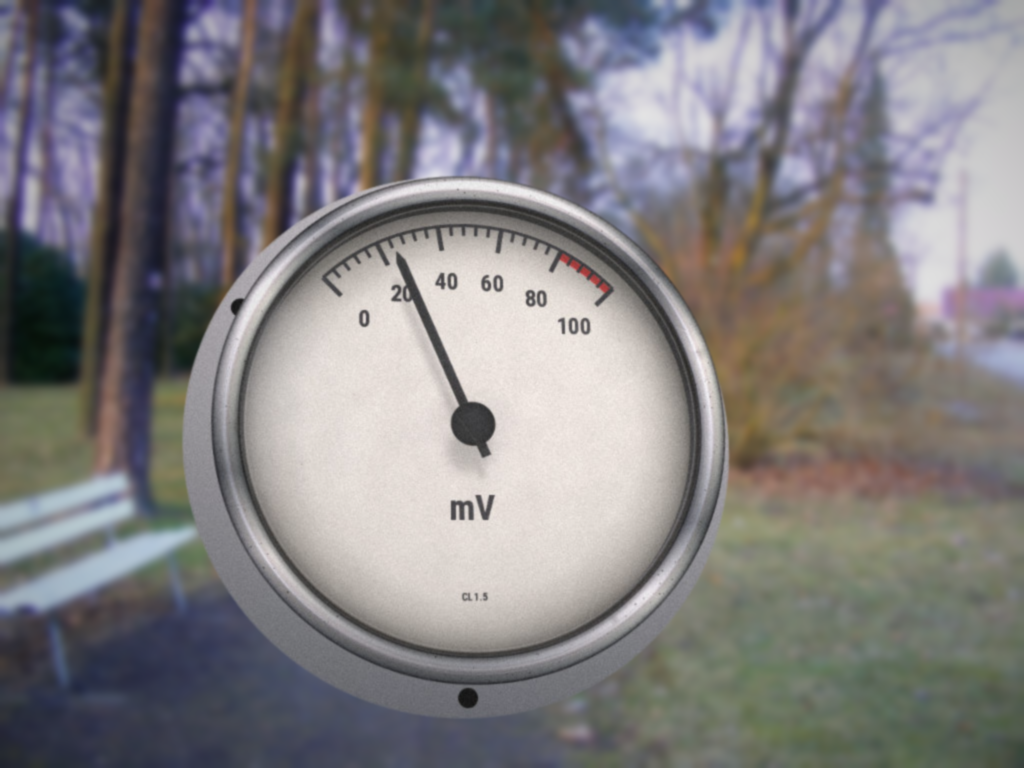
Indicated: value=24 unit=mV
